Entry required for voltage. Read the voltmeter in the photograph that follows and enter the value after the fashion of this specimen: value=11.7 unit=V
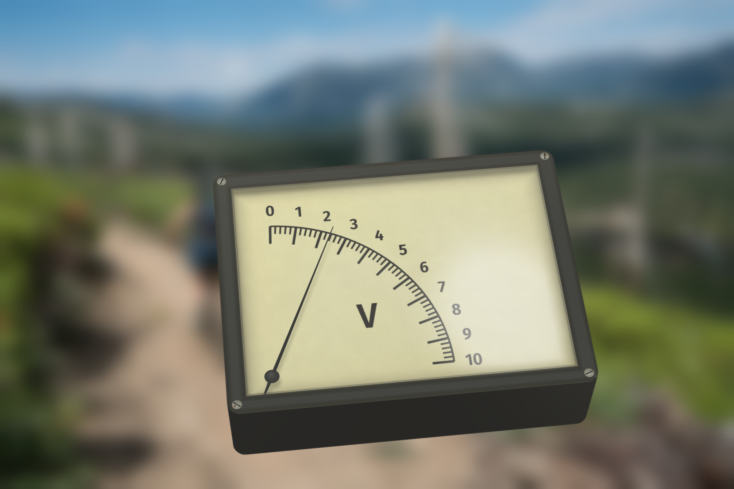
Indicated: value=2.4 unit=V
